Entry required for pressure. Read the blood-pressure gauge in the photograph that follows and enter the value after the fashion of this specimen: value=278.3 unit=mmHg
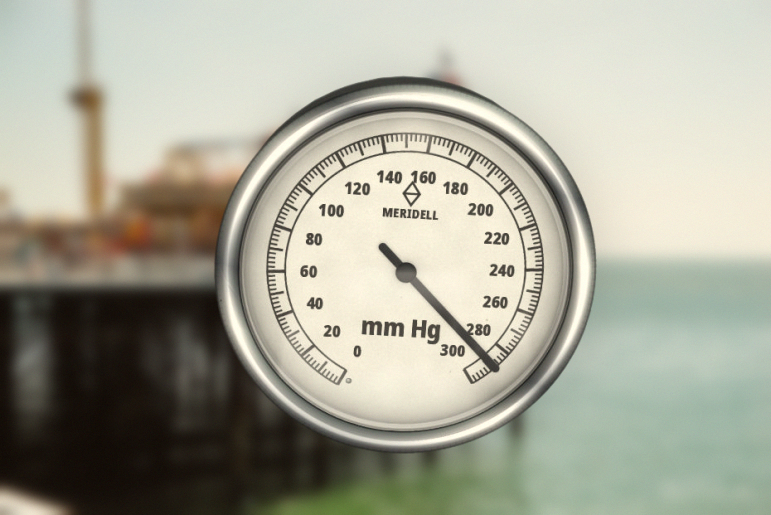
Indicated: value=288 unit=mmHg
